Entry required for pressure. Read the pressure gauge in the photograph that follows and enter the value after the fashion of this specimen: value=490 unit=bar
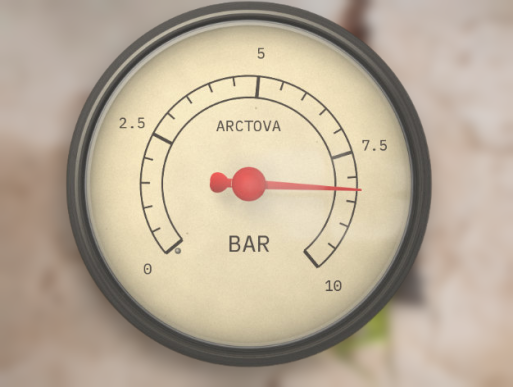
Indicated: value=8.25 unit=bar
